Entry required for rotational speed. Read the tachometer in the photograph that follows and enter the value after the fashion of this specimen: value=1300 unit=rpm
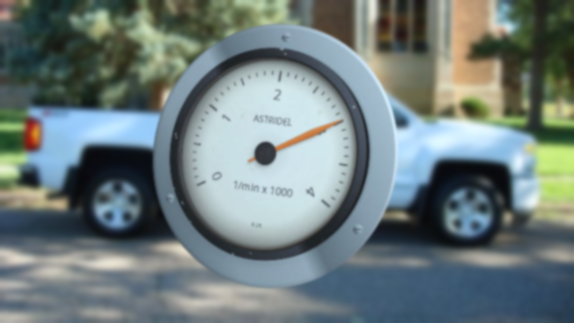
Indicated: value=3000 unit=rpm
